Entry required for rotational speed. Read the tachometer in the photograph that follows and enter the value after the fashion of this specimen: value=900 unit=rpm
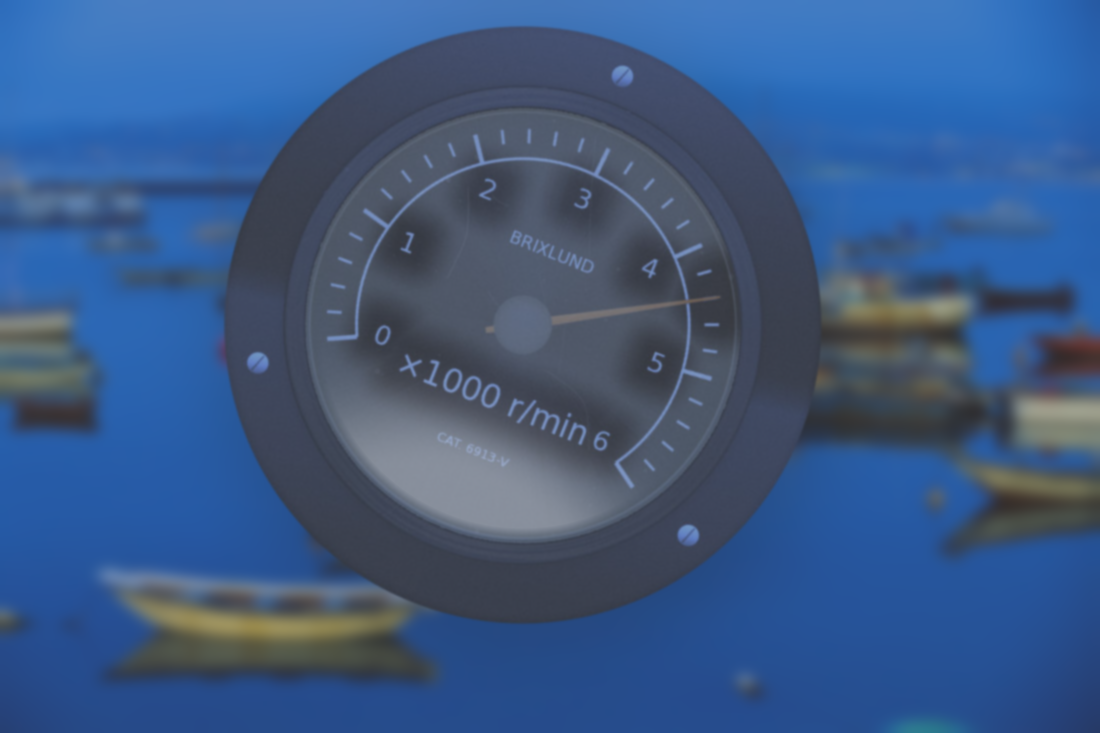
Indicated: value=4400 unit=rpm
